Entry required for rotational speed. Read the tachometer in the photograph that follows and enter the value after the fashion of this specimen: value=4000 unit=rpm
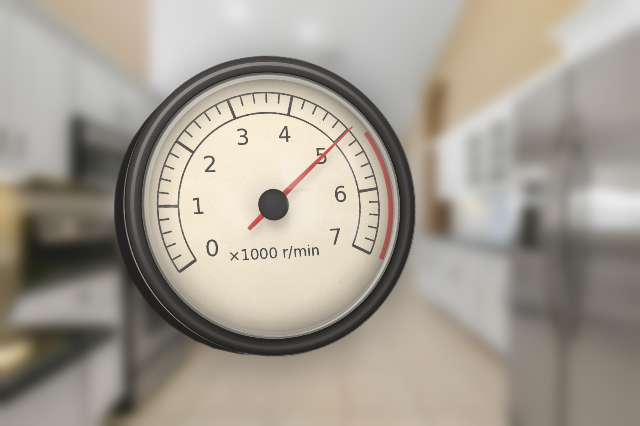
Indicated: value=5000 unit=rpm
